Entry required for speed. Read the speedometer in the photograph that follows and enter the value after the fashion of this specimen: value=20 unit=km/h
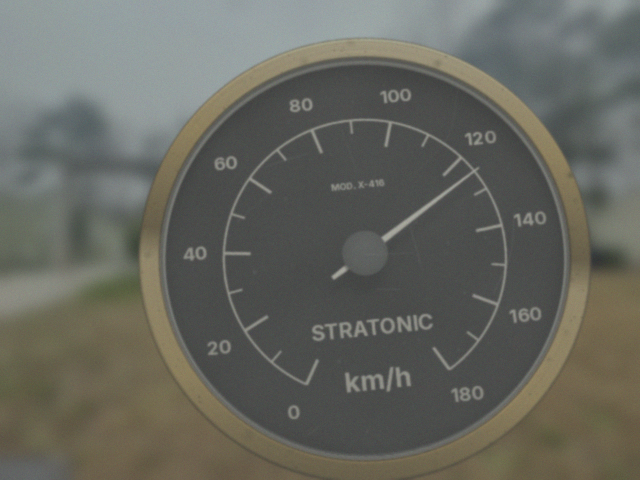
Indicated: value=125 unit=km/h
